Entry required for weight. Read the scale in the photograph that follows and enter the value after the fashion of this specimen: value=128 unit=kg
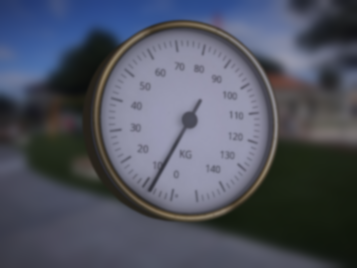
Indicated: value=8 unit=kg
